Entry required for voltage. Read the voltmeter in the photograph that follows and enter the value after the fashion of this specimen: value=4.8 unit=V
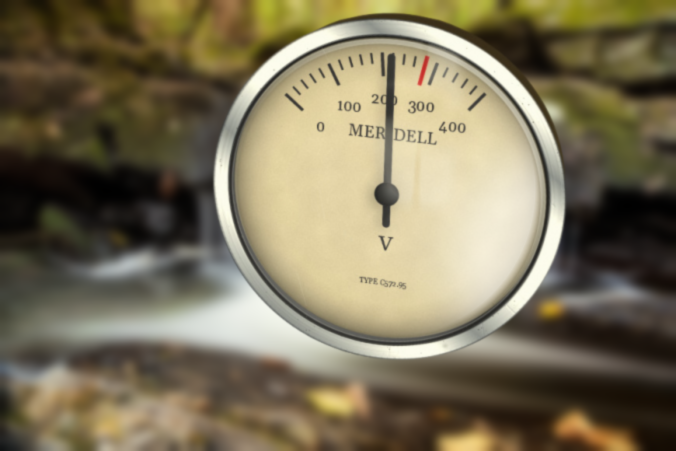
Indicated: value=220 unit=V
